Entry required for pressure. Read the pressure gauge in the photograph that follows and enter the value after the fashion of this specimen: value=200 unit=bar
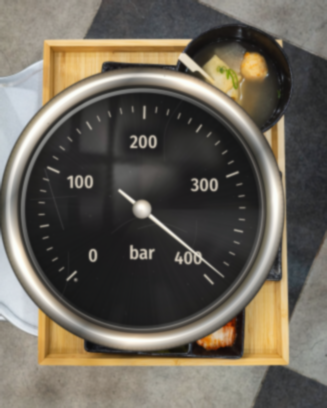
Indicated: value=390 unit=bar
